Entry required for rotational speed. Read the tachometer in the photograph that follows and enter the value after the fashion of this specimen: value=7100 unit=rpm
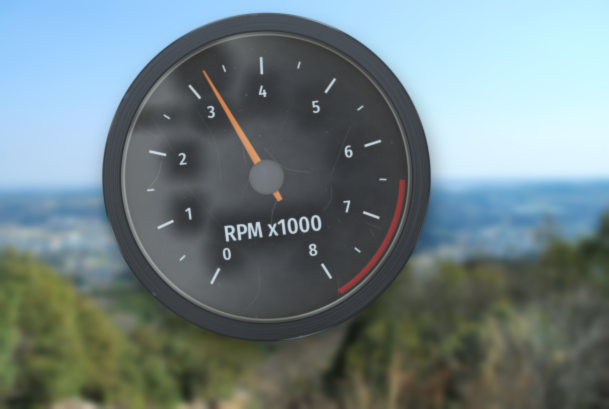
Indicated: value=3250 unit=rpm
